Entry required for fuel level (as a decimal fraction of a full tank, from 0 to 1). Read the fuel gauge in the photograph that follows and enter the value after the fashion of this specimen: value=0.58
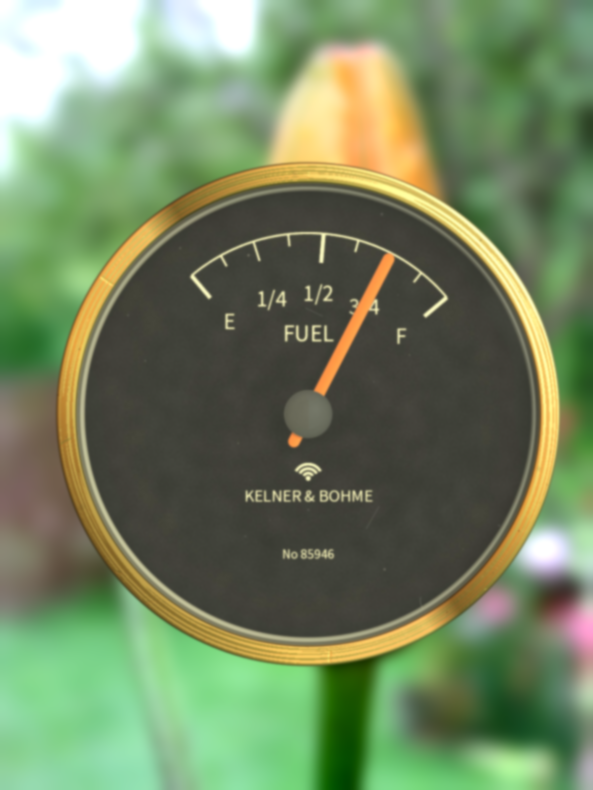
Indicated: value=0.75
